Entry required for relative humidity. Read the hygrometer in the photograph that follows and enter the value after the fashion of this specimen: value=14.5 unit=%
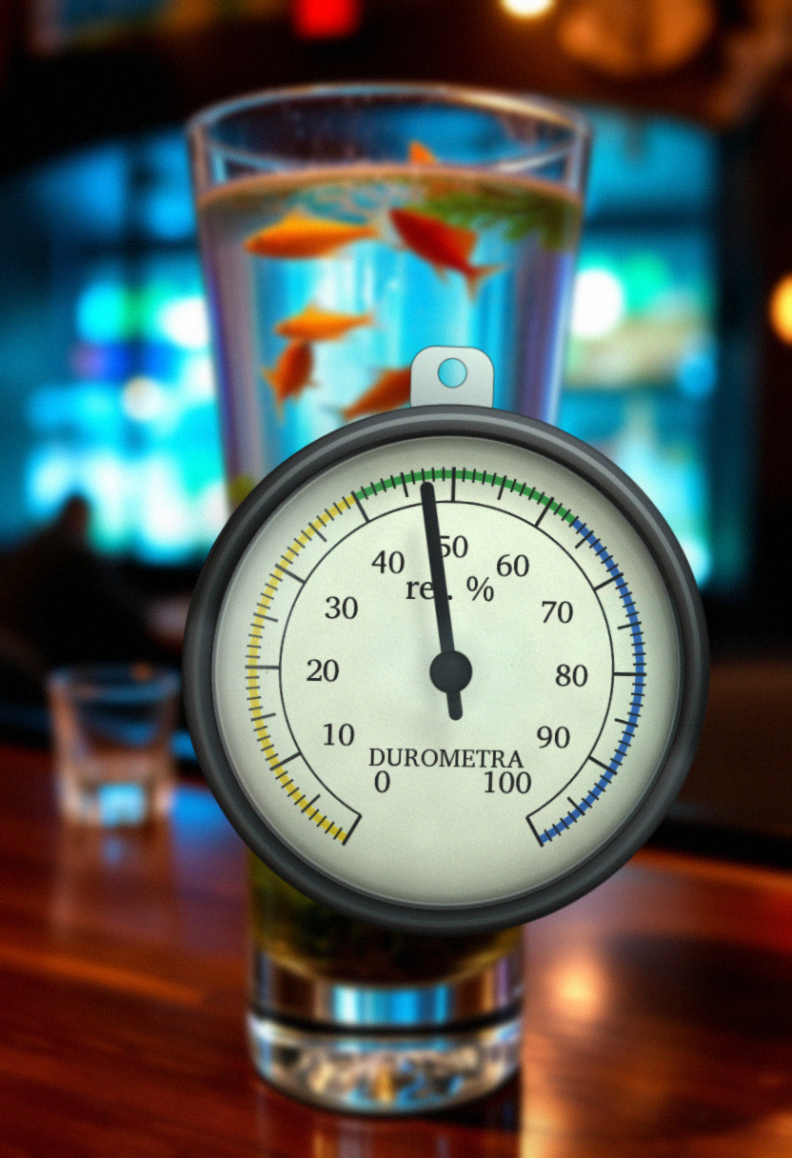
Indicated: value=47 unit=%
